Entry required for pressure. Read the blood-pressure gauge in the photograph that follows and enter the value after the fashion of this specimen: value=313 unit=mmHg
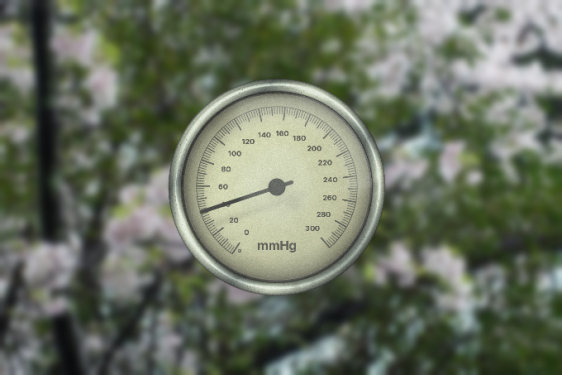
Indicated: value=40 unit=mmHg
